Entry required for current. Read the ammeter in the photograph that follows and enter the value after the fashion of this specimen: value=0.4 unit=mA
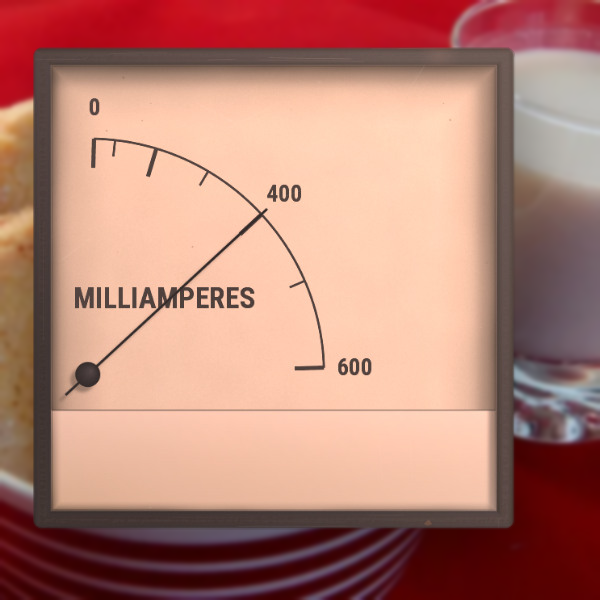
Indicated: value=400 unit=mA
